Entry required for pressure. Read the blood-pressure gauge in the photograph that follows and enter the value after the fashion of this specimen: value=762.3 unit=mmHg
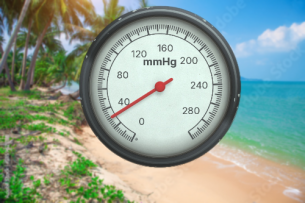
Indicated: value=30 unit=mmHg
